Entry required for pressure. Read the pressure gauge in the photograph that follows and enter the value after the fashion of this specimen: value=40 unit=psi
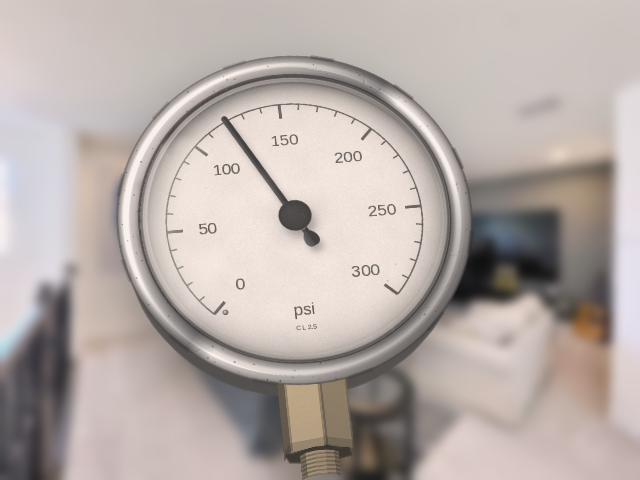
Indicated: value=120 unit=psi
